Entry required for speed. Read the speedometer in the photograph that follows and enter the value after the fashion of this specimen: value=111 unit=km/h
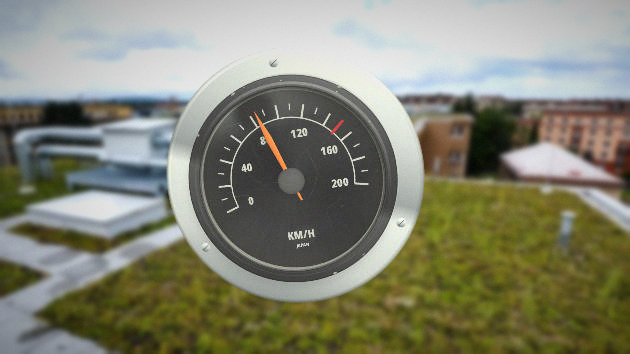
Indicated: value=85 unit=km/h
